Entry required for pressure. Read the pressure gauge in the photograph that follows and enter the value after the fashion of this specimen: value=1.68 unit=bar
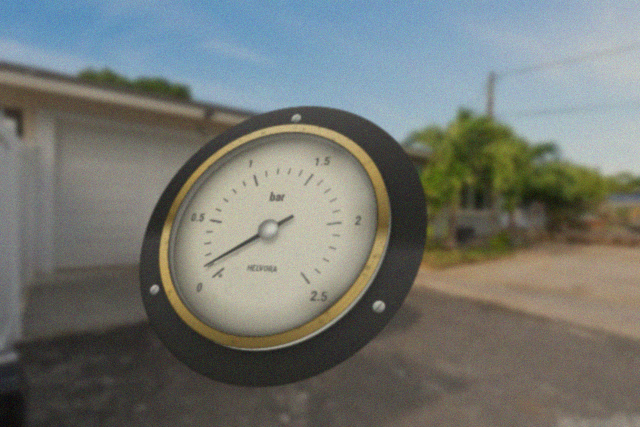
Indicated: value=0.1 unit=bar
